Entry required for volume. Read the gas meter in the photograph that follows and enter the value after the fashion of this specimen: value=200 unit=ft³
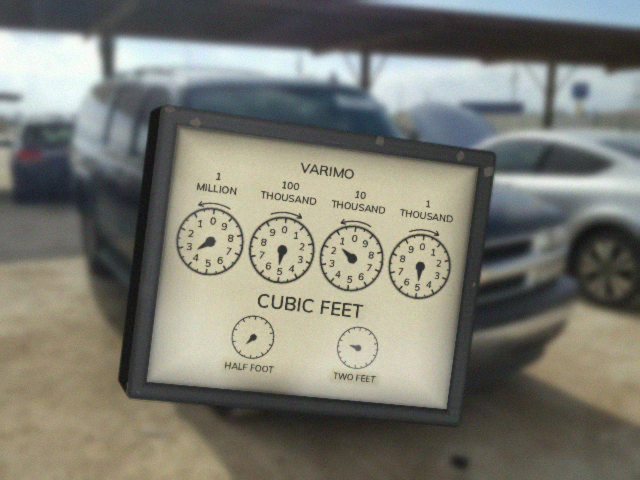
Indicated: value=351500 unit=ft³
